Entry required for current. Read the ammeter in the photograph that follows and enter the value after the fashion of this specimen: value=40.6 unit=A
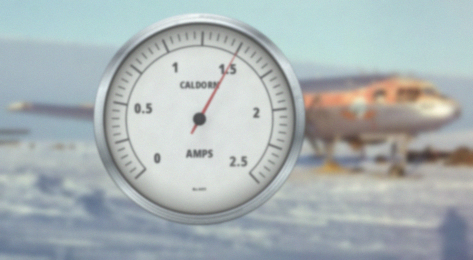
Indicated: value=1.5 unit=A
